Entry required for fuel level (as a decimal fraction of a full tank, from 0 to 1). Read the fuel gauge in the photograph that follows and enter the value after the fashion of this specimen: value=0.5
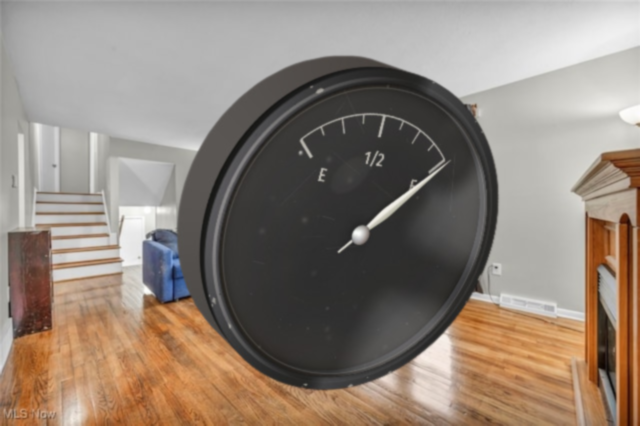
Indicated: value=1
